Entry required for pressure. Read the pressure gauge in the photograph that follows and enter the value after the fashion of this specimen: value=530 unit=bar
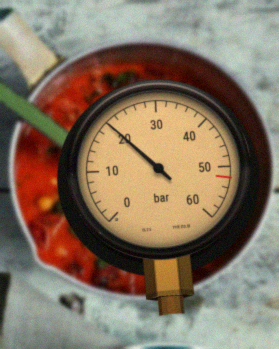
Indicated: value=20 unit=bar
